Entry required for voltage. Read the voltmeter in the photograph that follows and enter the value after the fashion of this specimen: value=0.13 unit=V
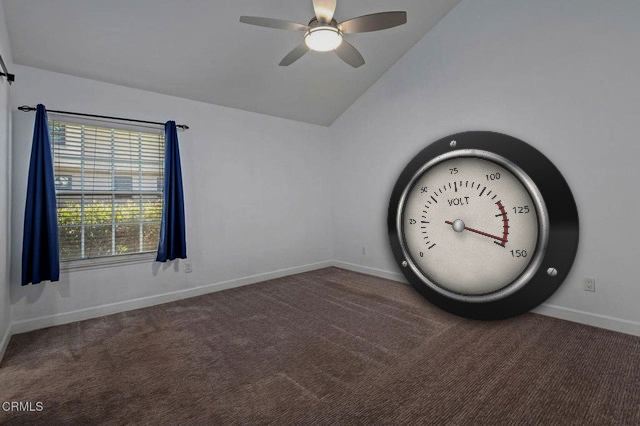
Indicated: value=145 unit=V
